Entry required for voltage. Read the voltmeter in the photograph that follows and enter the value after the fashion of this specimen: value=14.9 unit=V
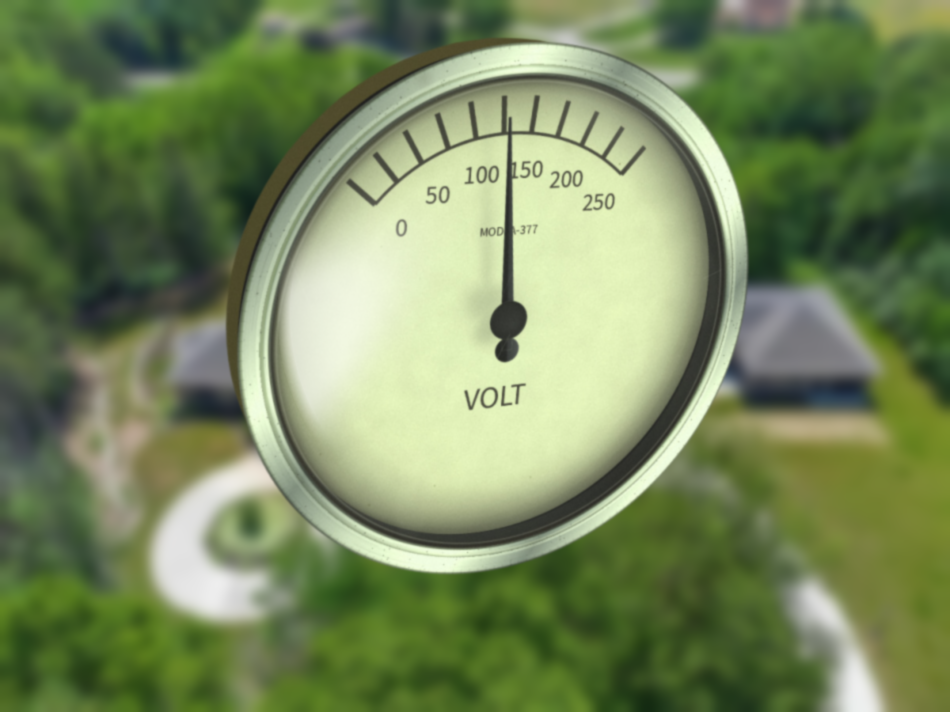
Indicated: value=125 unit=V
